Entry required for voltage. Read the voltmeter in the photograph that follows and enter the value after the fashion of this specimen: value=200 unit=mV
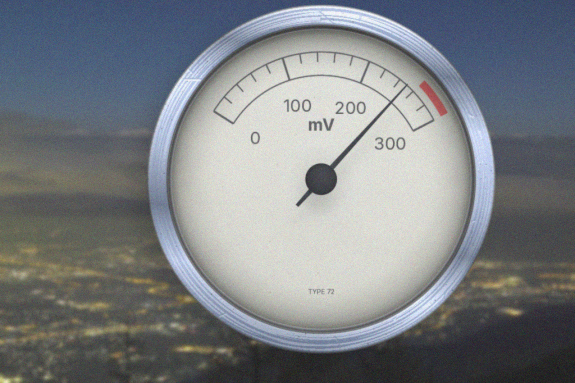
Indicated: value=250 unit=mV
